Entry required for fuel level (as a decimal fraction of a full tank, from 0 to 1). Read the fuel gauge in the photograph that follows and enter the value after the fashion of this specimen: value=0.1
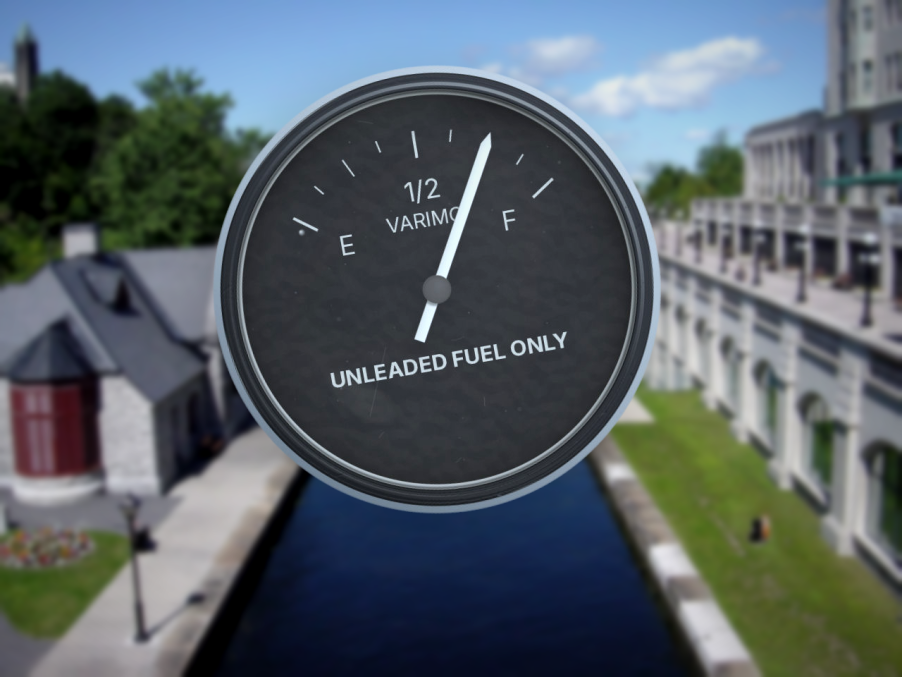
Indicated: value=0.75
